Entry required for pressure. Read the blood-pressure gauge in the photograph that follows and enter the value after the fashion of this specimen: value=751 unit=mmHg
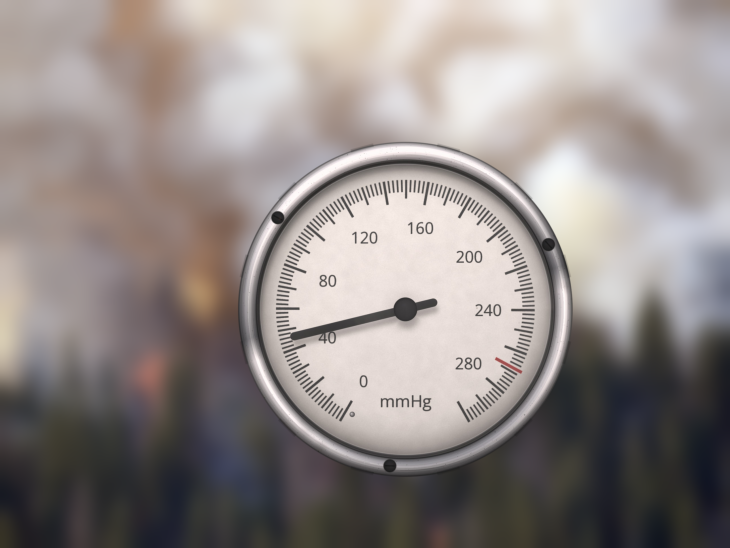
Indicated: value=46 unit=mmHg
